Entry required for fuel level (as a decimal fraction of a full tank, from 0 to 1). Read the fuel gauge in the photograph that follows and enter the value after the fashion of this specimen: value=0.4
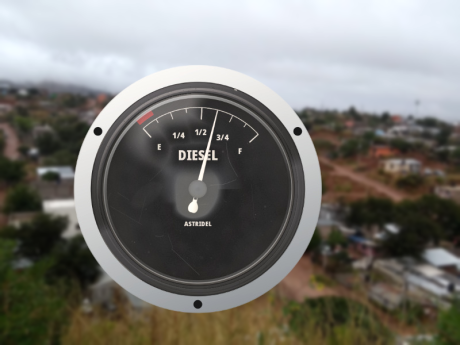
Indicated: value=0.625
